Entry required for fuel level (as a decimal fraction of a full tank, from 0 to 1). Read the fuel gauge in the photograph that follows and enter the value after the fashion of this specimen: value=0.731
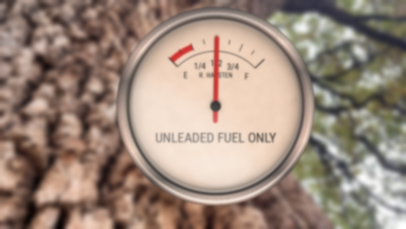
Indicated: value=0.5
